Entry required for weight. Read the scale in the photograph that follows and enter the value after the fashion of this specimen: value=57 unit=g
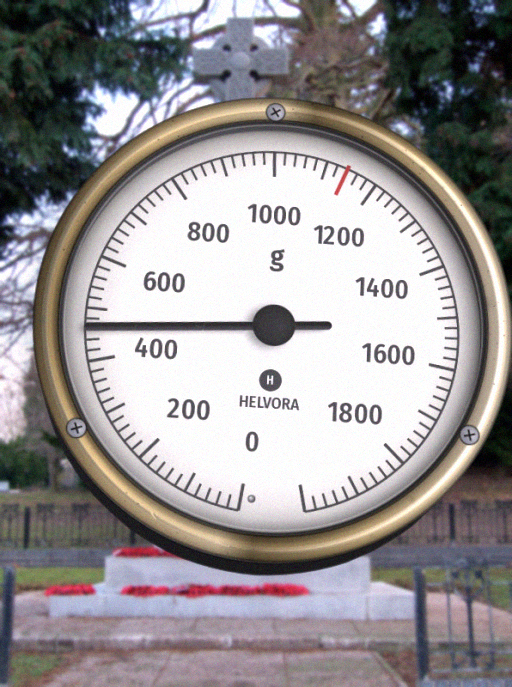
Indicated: value=460 unit=g
